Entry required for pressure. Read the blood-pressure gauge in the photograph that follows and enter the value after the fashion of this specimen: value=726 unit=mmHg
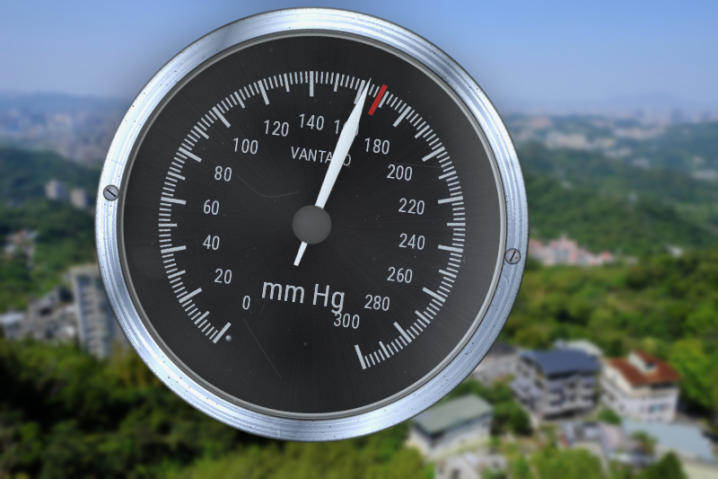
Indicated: value=162 unit=mmHg
